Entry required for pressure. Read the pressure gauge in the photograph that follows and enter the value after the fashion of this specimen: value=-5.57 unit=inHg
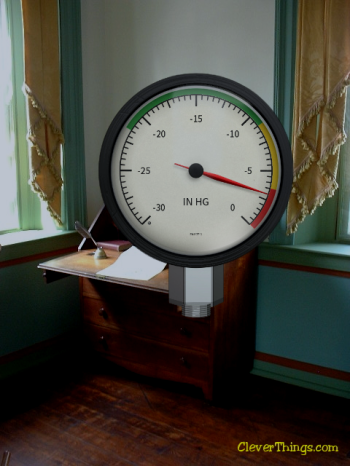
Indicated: value=-3 unit=inHg
